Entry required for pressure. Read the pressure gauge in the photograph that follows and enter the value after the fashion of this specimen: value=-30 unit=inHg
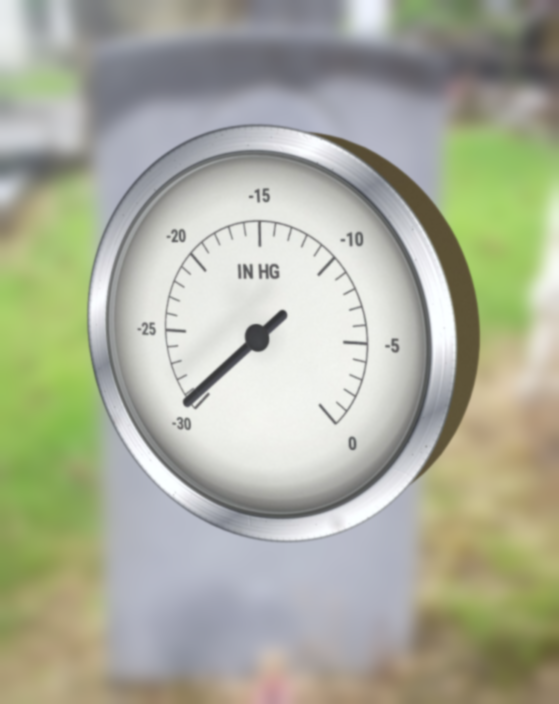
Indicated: value=-29.5 unit=inHg
